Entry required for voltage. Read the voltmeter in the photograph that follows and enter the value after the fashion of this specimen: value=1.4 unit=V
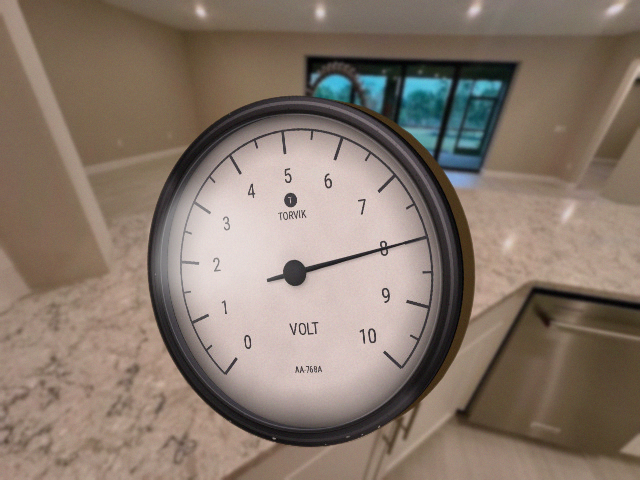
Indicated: value=8 unit=V
